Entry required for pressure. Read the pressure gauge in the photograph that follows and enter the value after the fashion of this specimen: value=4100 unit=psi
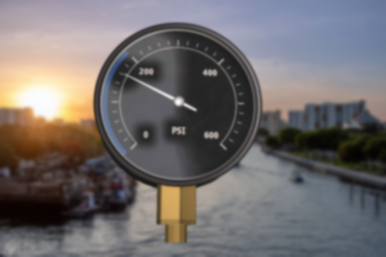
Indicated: value=160 unit=psi
